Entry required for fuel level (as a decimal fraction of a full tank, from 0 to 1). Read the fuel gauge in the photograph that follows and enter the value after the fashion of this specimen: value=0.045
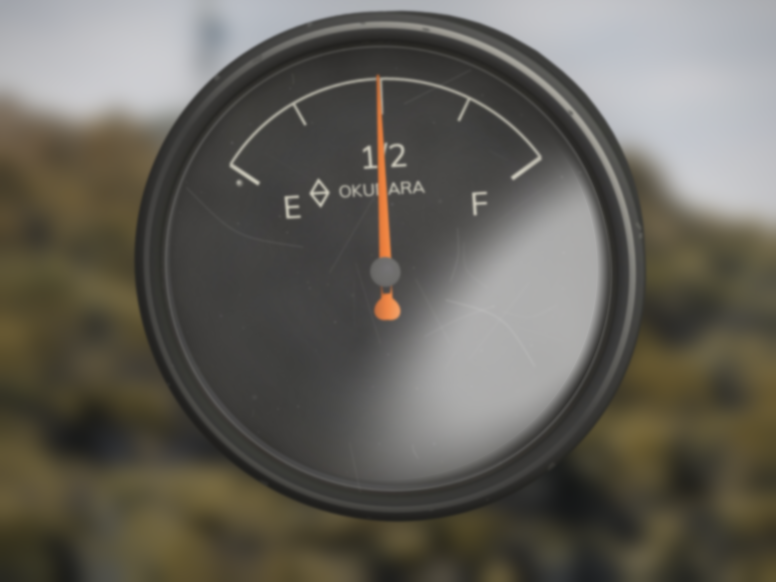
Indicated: value=0.5
